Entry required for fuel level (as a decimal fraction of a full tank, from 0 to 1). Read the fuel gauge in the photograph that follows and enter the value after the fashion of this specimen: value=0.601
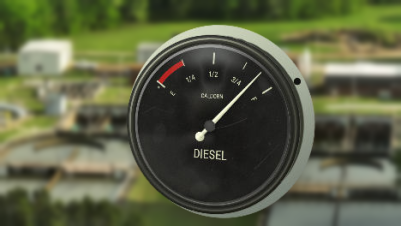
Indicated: value=0.875
